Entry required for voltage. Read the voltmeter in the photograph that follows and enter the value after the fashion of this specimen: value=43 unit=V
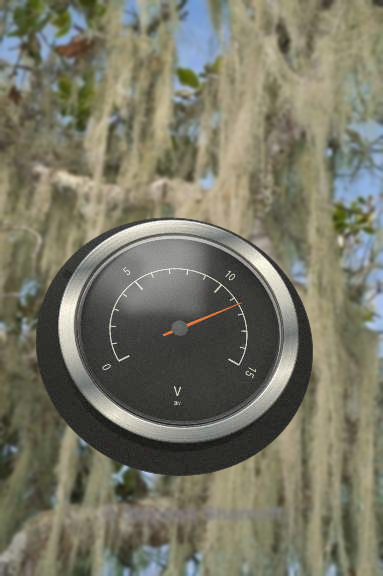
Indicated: value=11.5 unit=V
